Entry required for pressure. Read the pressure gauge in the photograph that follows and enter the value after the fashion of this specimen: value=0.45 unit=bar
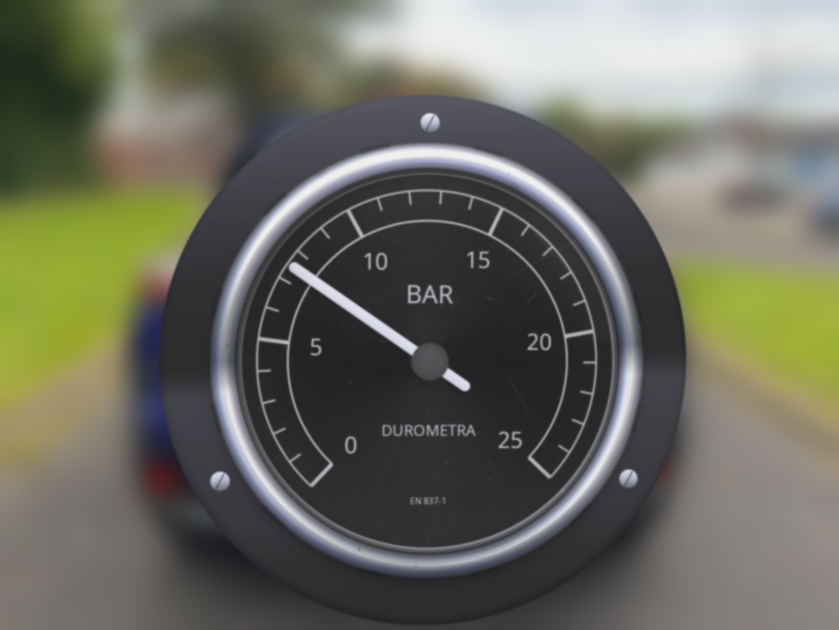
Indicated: value=7.5 unit=bar
